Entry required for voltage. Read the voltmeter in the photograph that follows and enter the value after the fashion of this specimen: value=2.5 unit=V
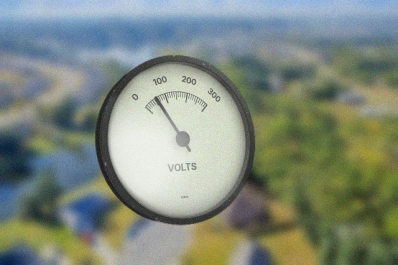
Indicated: value=50 unit=V
